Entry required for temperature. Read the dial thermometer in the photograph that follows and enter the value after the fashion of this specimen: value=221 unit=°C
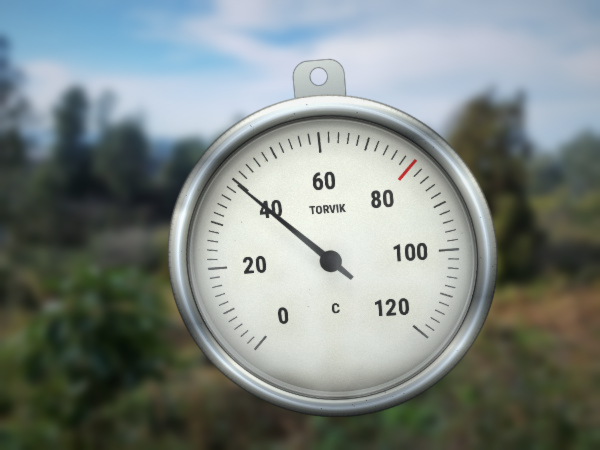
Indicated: value=40 unit=°C
